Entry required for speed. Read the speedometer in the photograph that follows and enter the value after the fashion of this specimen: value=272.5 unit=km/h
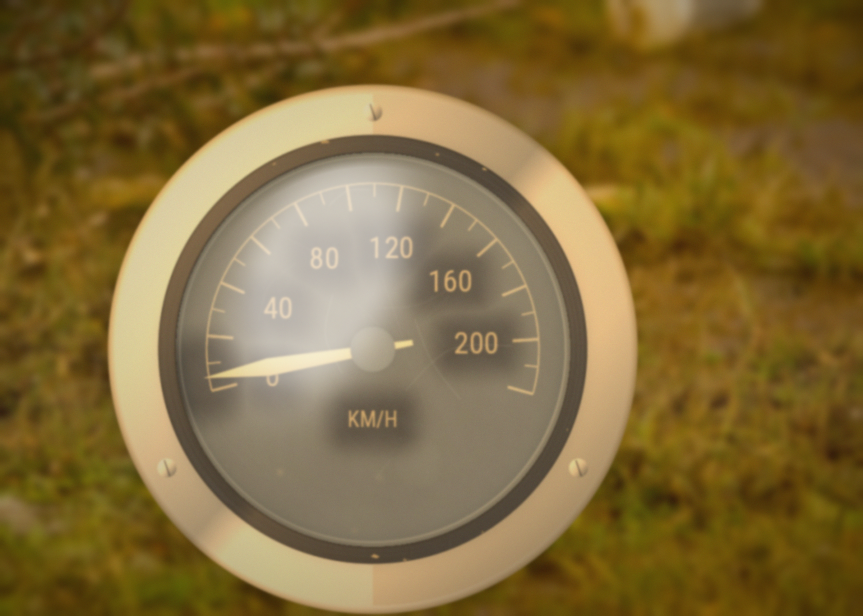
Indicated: value=5 unit=km/h
